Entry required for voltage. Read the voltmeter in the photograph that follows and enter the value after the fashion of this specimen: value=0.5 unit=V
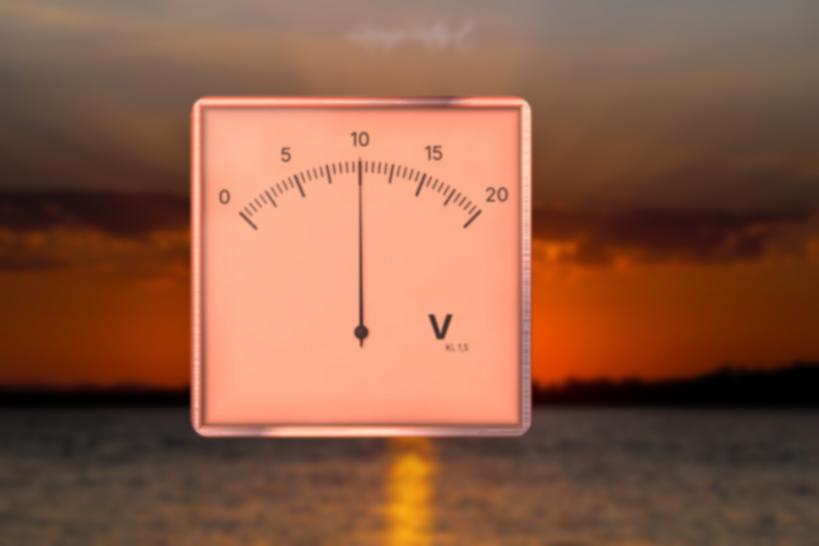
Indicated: value=10 unit=V
